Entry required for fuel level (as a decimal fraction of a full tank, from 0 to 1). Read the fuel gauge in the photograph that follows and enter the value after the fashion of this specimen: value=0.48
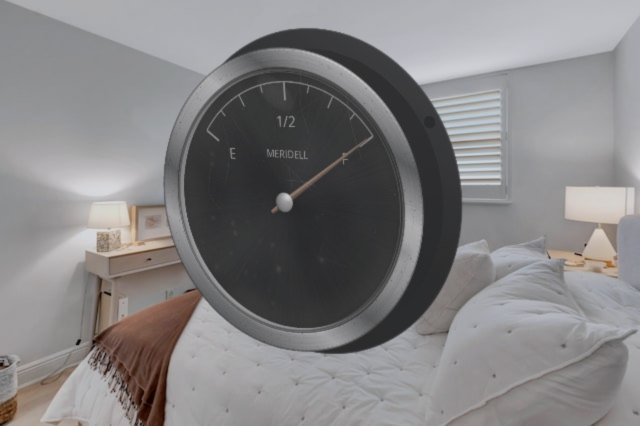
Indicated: value=1
